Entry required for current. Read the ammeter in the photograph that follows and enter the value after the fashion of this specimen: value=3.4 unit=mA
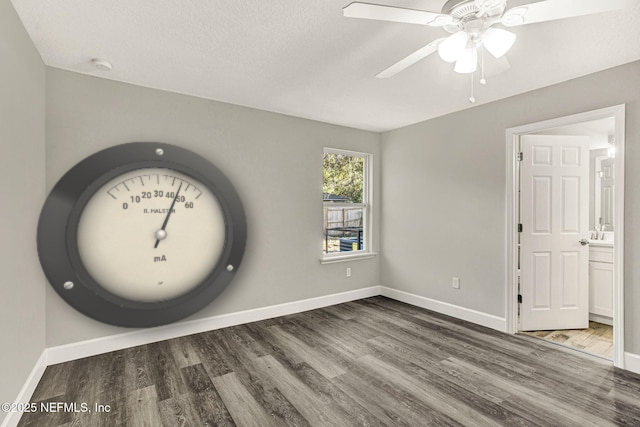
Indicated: value=45 unit=mA
